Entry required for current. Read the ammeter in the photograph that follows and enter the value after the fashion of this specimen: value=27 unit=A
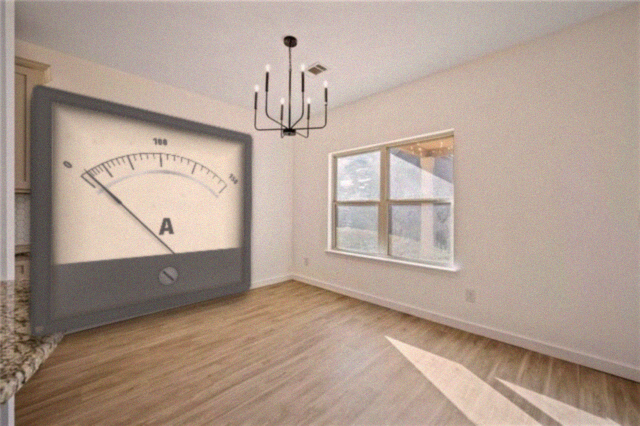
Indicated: value=25 unit=A
